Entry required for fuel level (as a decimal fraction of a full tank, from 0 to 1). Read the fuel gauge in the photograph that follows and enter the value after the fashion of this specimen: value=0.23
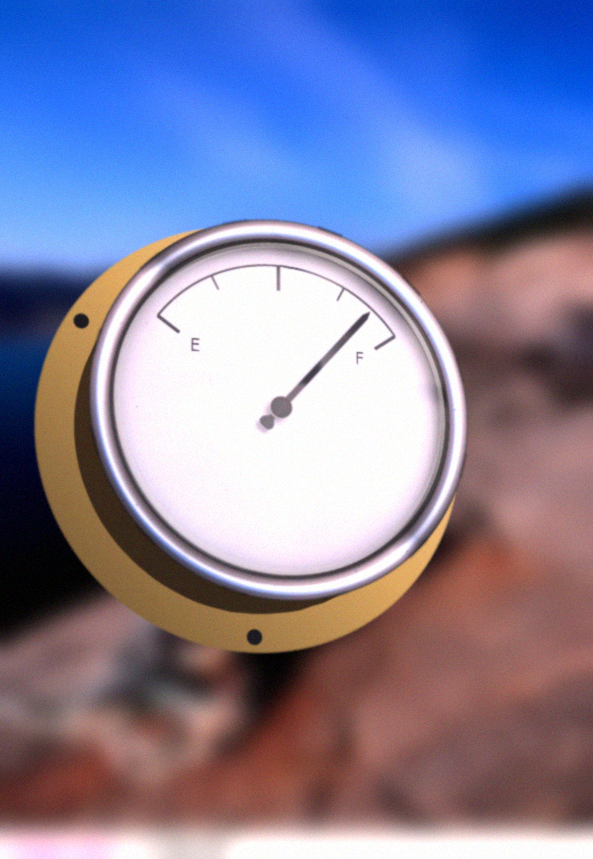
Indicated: value=0.875
